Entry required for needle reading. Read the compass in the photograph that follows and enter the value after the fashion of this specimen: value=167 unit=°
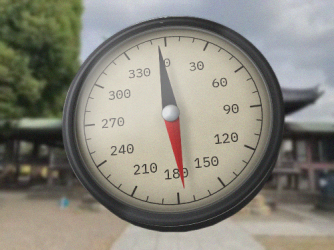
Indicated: value=175 unit=°
